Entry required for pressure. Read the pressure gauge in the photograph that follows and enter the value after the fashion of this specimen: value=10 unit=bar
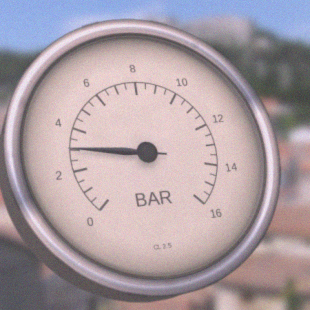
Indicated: value=3 unit=bar
